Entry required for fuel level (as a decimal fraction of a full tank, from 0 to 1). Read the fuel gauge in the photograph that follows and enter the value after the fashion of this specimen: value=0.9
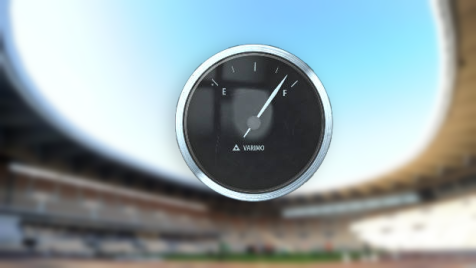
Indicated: value=0.875
